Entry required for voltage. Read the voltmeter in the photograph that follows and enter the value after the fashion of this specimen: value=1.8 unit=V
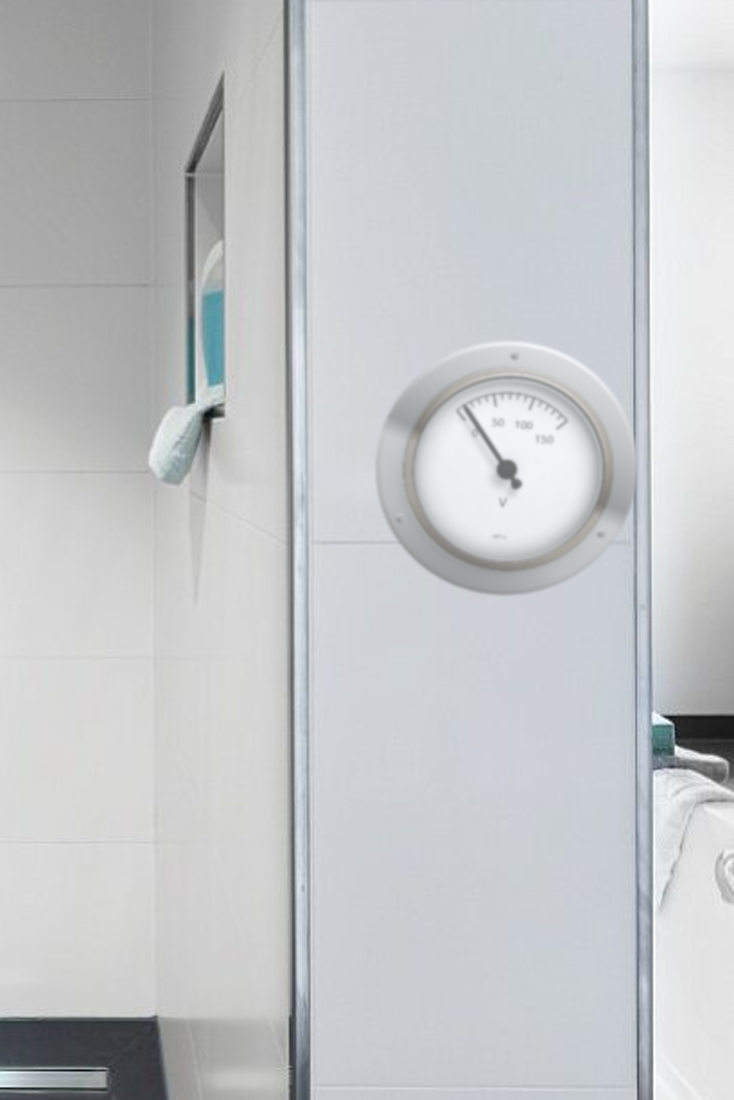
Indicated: value=10 unit=V
